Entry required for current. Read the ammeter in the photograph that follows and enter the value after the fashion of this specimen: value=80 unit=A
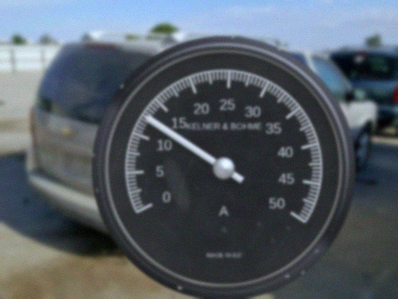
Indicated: value=12.5 unit=A
